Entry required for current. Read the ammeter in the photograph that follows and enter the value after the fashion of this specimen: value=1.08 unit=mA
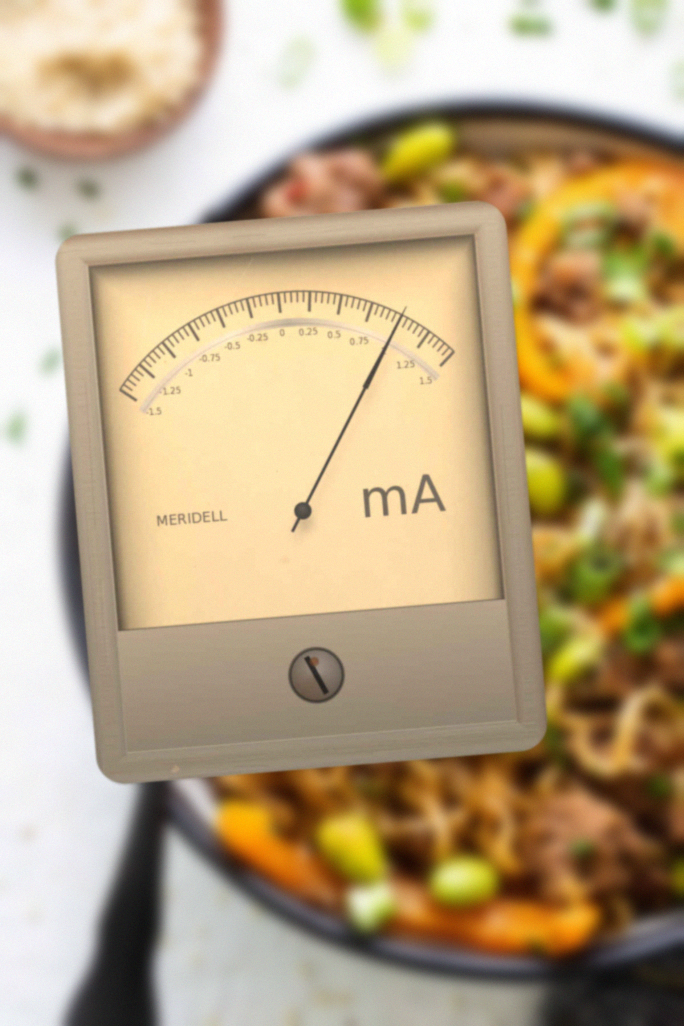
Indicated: value=1 unit=mA
